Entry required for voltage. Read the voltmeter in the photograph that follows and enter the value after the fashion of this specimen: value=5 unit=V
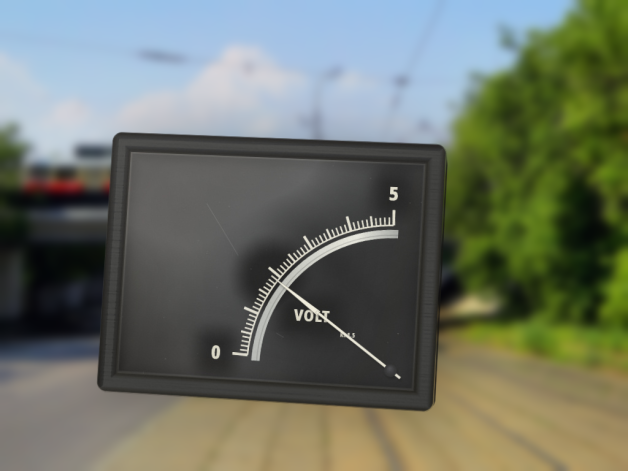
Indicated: value=1.9 unit=V
